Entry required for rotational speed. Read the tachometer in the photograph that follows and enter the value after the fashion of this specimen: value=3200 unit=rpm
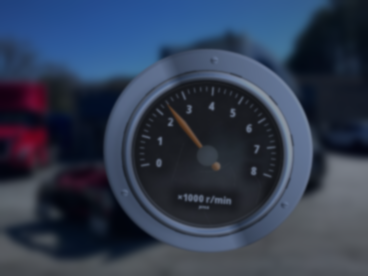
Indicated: value=2400 unit=rpm
